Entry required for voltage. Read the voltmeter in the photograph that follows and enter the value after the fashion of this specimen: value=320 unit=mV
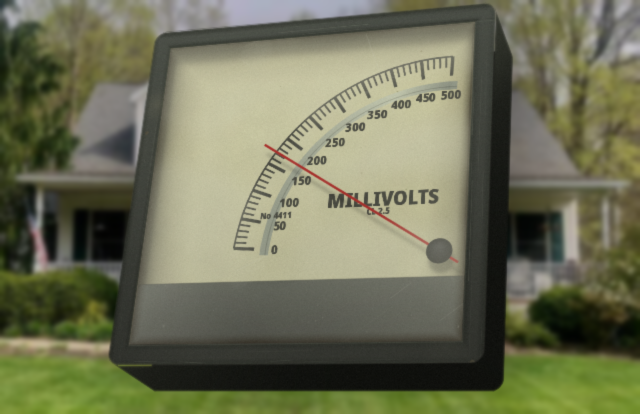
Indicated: value=170 unit=mV
